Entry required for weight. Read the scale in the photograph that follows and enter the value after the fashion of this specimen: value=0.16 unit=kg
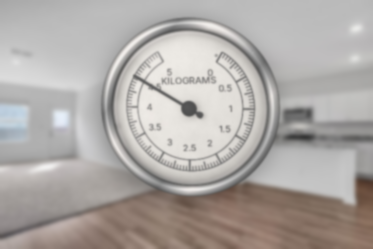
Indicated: value=4.5 unit=kg
